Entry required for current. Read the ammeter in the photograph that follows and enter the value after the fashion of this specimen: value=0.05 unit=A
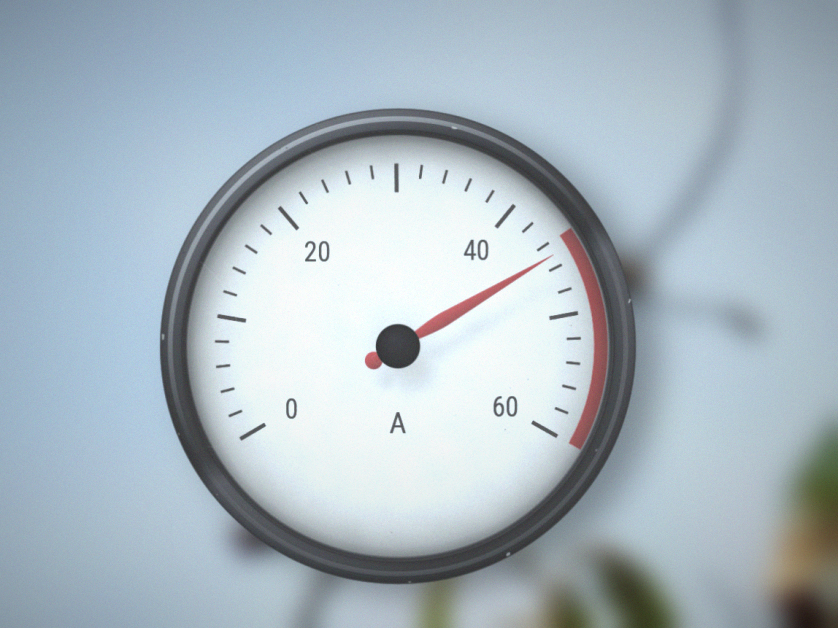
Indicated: value=45 unit=A
